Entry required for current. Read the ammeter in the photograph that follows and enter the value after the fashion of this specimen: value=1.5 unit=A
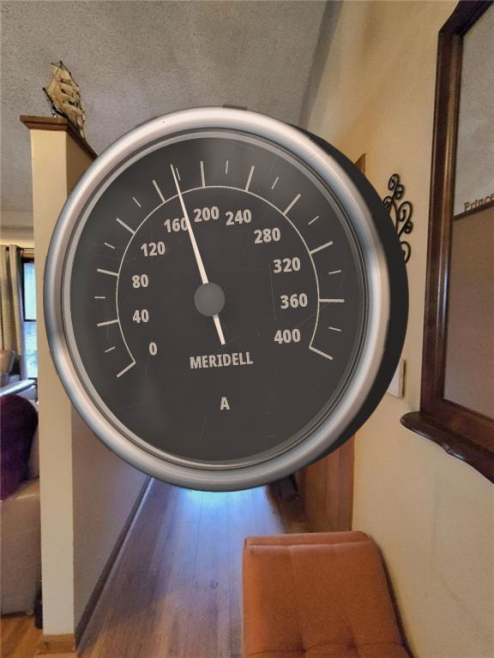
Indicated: value=180 unit=A
